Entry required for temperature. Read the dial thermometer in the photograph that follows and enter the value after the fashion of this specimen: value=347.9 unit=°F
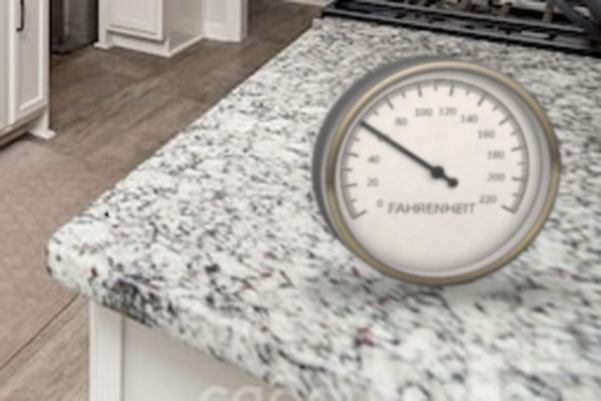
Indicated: value=60 unit=°F
